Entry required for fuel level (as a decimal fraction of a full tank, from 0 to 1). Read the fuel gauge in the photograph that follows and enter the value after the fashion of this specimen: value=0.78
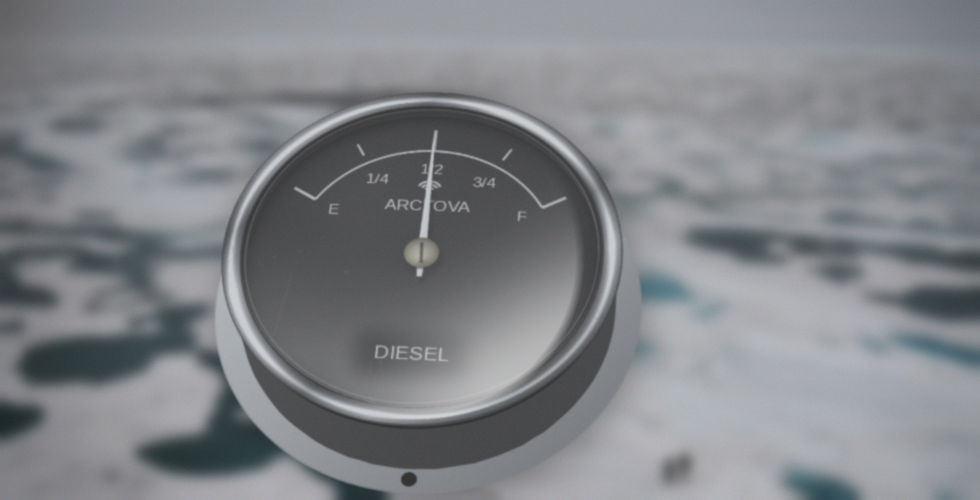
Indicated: value=0.5
